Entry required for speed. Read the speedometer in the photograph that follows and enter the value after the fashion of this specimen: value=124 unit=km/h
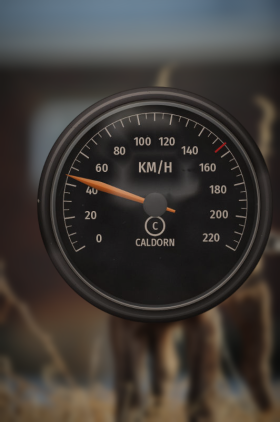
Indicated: value=45 unit=km/h
